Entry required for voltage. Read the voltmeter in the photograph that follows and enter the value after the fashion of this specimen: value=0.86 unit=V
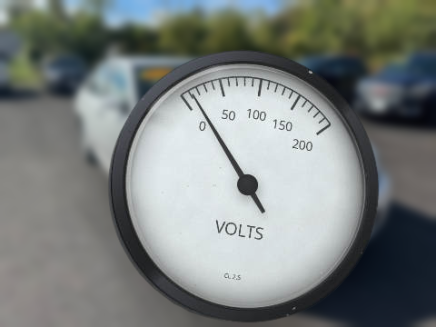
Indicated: value=10 unit=V
